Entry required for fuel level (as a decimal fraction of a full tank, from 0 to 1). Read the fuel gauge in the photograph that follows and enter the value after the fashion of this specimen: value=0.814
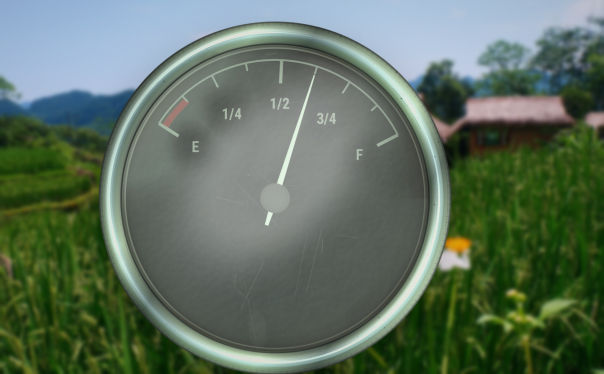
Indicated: value=0.625
